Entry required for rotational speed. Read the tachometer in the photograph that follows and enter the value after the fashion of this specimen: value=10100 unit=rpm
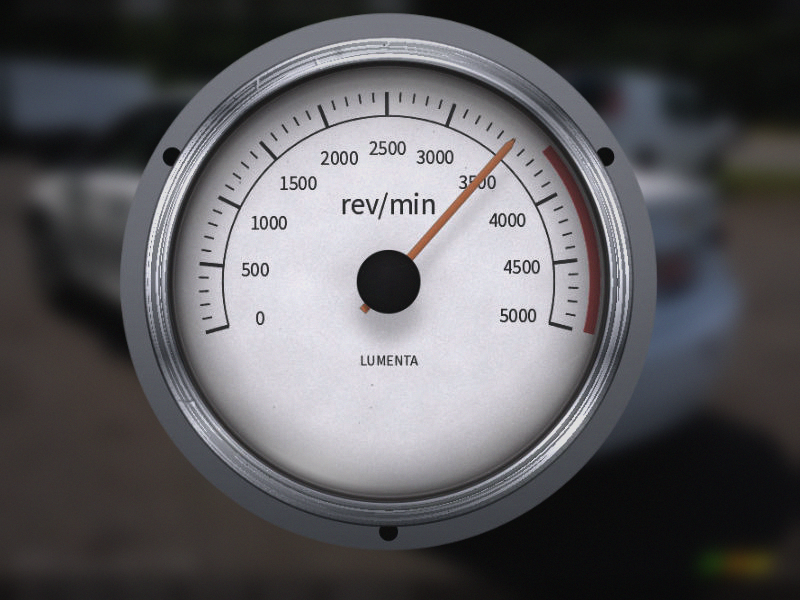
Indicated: value=3500 unit=rpm
